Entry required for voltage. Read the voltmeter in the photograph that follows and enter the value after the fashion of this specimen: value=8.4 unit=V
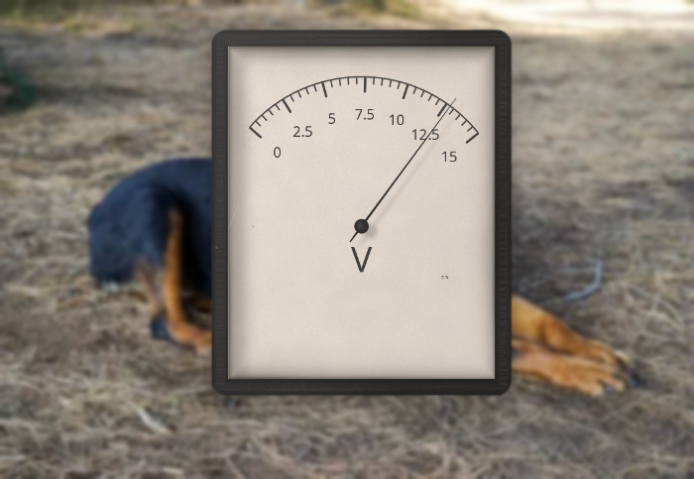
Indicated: value=12.75 unit=V
